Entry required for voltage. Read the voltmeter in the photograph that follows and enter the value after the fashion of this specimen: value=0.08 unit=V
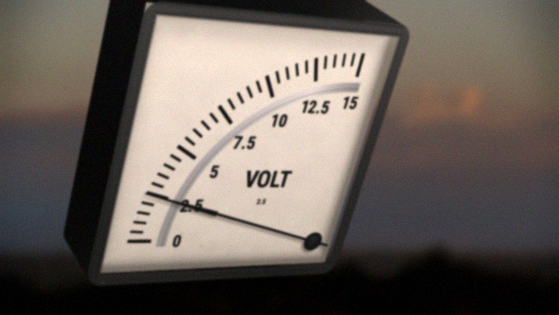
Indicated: value=2.5 unit=V
